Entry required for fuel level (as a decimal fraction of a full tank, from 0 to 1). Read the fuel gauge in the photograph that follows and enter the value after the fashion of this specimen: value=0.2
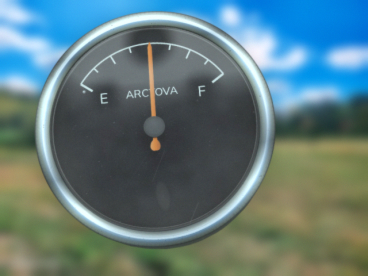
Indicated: value=0.5
